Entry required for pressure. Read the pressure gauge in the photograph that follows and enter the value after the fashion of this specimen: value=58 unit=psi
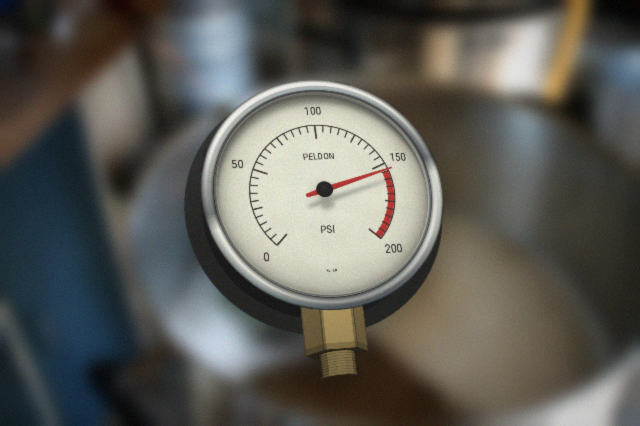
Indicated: value=155 unit=psi
